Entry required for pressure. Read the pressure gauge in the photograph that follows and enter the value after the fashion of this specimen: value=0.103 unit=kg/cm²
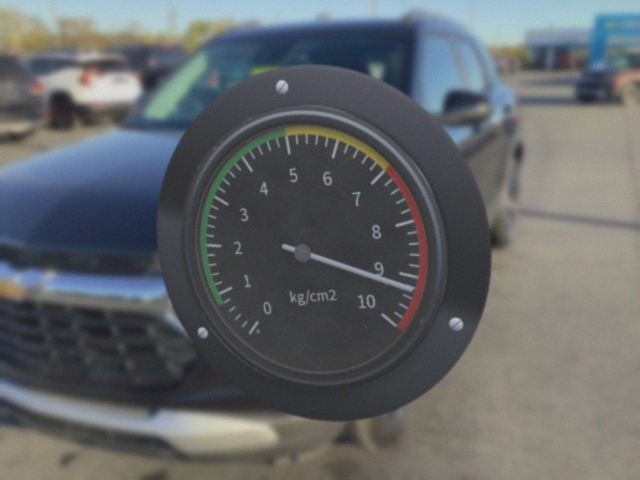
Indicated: value=9.2 unit=kg/cm²
